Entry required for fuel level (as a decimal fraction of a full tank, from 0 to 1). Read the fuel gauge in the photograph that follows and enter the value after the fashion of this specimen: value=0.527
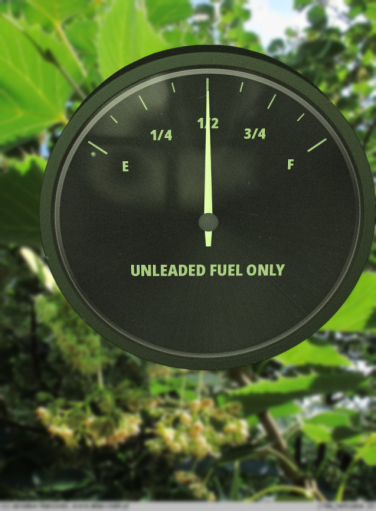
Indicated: value=0.5
